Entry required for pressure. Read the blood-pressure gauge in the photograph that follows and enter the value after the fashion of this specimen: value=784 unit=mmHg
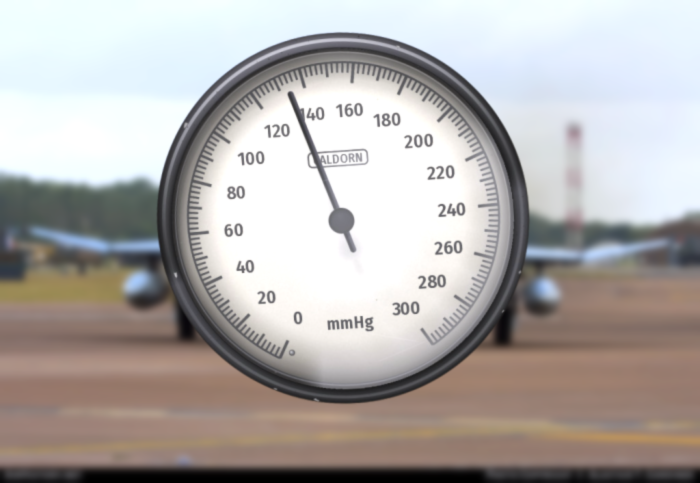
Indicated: value=134 unit=mmHg
